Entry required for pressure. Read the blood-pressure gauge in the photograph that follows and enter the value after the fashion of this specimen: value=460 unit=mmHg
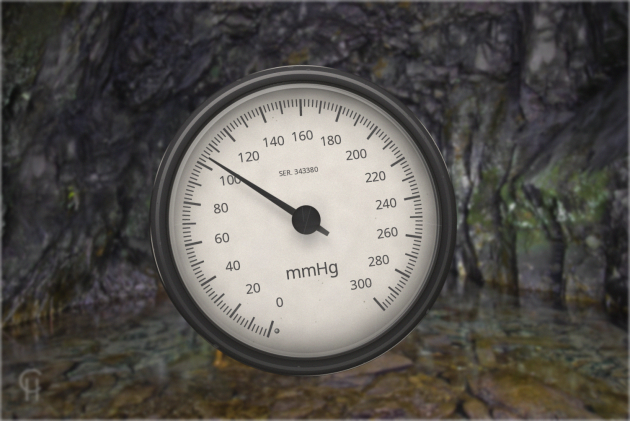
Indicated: value=104 unit=mmHg
